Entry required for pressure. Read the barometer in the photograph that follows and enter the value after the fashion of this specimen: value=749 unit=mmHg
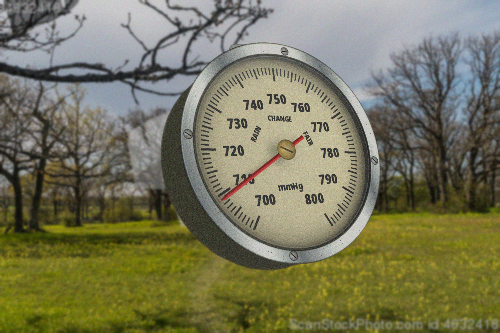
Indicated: value=709 unit=mmHg
